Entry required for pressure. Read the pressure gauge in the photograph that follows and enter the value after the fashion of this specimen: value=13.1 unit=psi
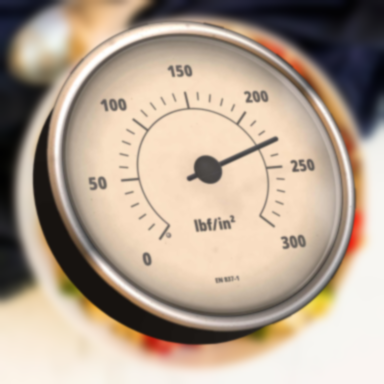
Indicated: value=230 unit=psi
